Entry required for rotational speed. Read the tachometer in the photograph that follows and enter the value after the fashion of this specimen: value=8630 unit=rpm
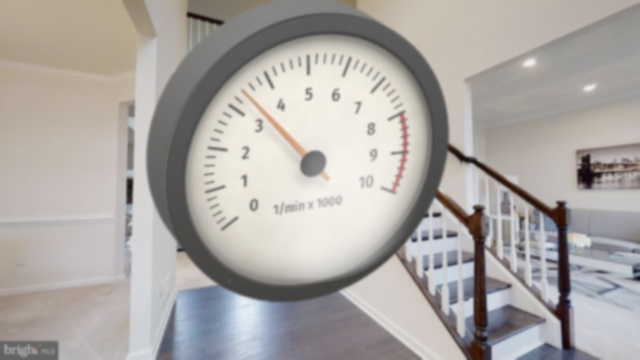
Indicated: value=3400 unit=rpm
